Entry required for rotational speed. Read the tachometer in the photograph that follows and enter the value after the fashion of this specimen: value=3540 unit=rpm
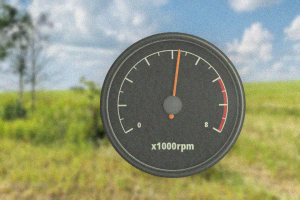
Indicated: value=4250 unit=rpm
